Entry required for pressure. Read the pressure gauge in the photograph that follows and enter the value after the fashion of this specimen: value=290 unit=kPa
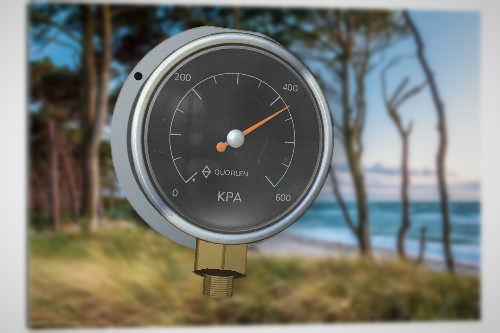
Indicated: value=425 unit=kPa
